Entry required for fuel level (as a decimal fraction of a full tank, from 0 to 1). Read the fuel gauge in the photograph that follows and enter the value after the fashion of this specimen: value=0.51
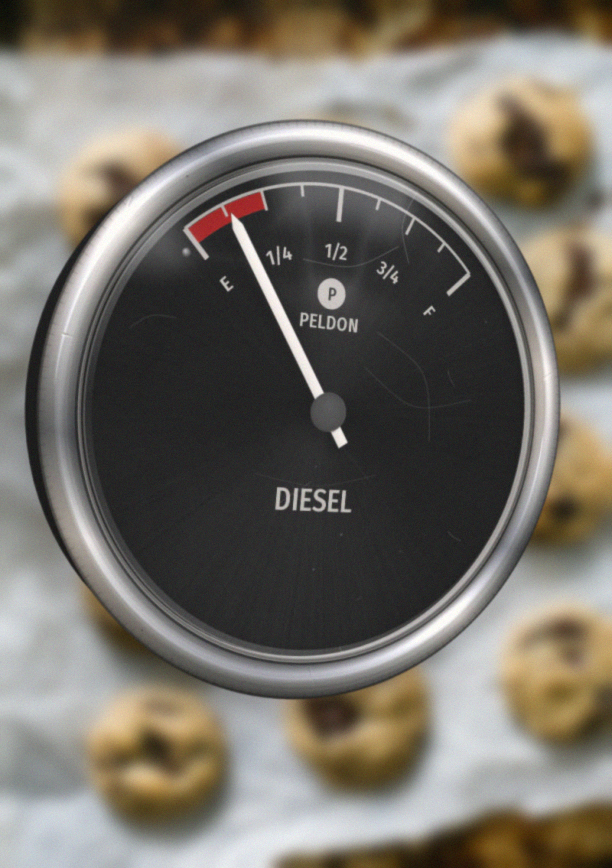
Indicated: value=0.125
